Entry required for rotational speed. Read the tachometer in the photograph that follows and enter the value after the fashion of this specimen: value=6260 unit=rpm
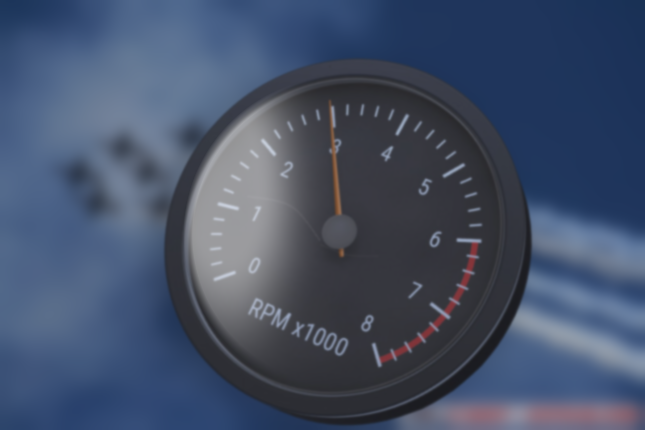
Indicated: value=3000 unit=rpm
